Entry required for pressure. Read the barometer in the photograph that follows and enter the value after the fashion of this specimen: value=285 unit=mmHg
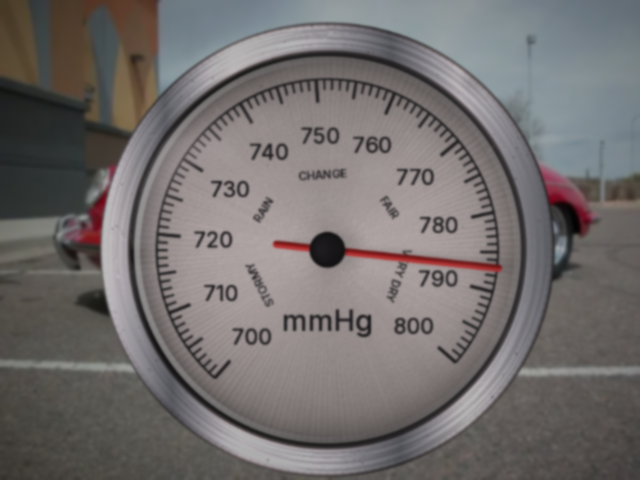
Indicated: value=787 unit=mmHg
